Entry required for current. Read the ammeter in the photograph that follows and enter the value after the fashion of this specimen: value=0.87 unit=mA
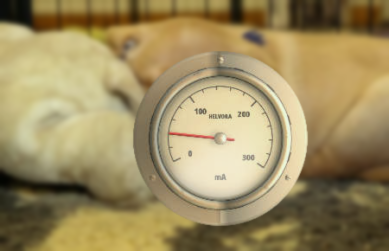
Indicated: value=40 unit=mA
